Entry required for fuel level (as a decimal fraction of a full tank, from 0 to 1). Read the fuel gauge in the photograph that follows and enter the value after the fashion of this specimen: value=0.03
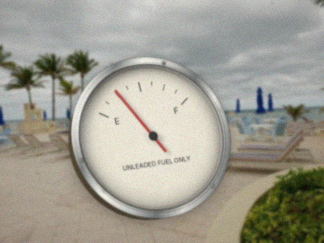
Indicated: value=0.25
